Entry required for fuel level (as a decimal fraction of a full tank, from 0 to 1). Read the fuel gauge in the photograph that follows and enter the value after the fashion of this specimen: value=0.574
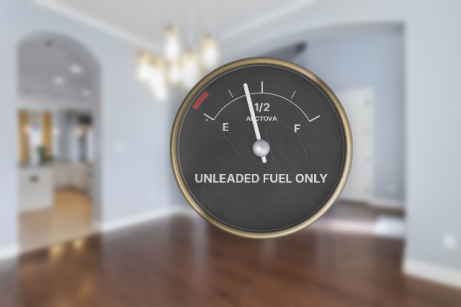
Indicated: value=0.375
